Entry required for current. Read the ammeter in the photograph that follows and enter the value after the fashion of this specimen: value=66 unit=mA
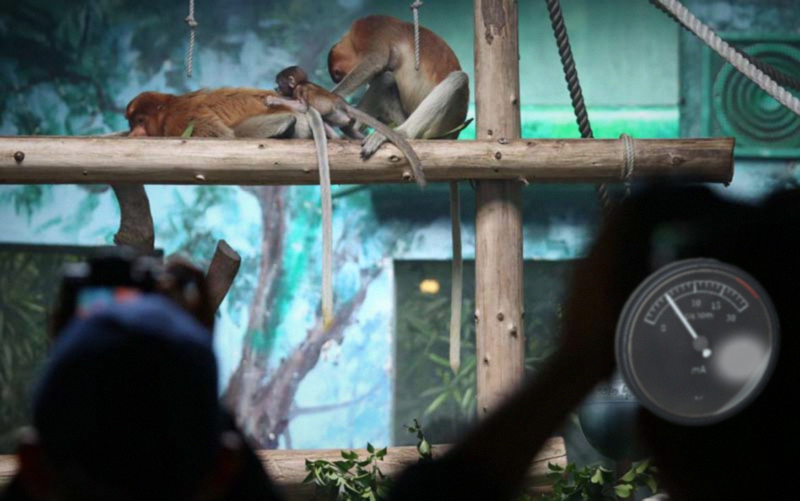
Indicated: value=5 unit=mA
